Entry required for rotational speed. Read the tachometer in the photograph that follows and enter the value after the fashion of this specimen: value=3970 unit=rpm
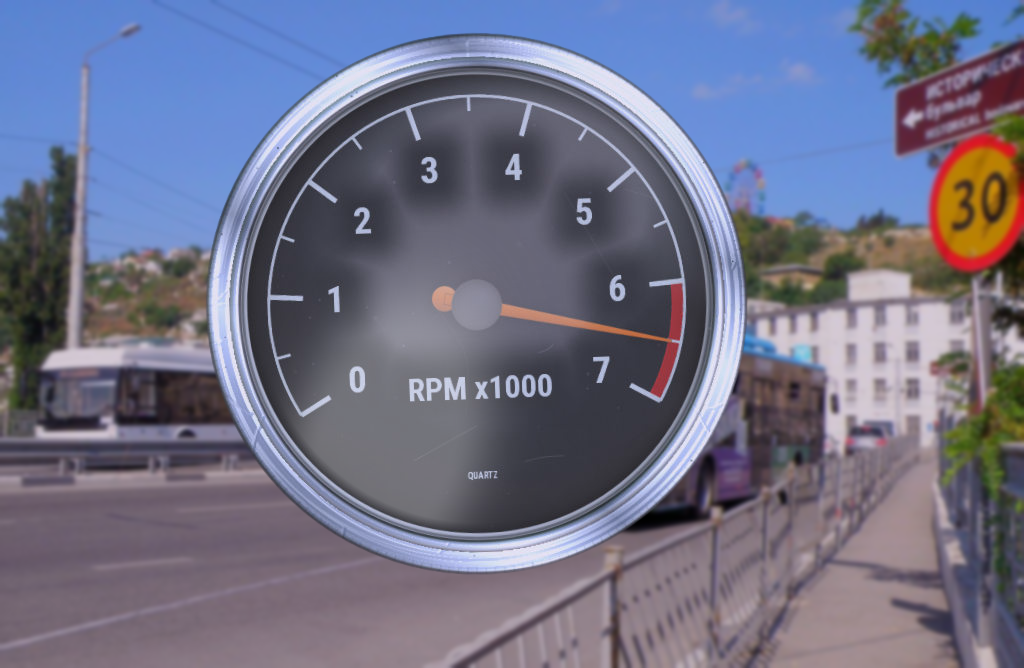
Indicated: value=6500 unit=rpm
